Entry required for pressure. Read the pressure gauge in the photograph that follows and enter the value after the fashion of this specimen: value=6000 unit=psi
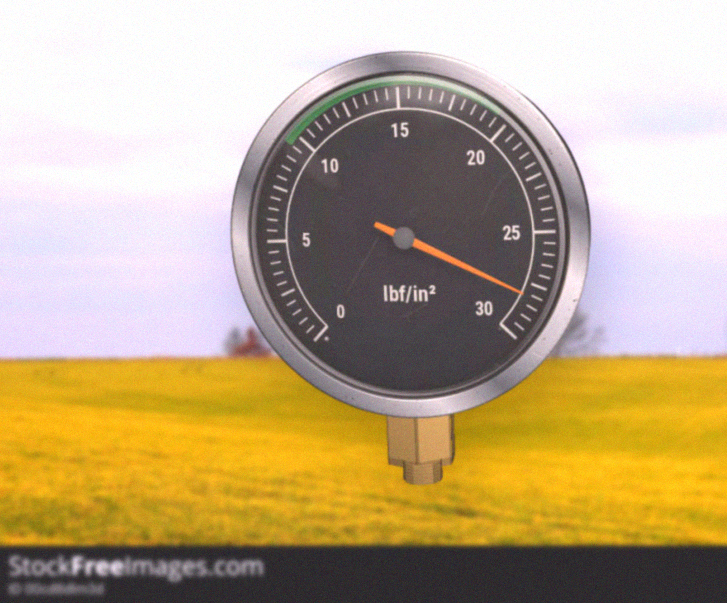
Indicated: value=28 unit=psi
